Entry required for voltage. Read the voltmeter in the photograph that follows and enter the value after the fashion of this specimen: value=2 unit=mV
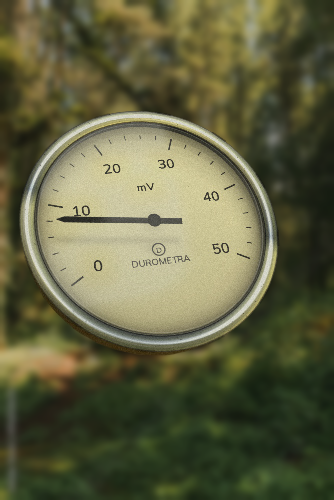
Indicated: value=8 unit=mV
